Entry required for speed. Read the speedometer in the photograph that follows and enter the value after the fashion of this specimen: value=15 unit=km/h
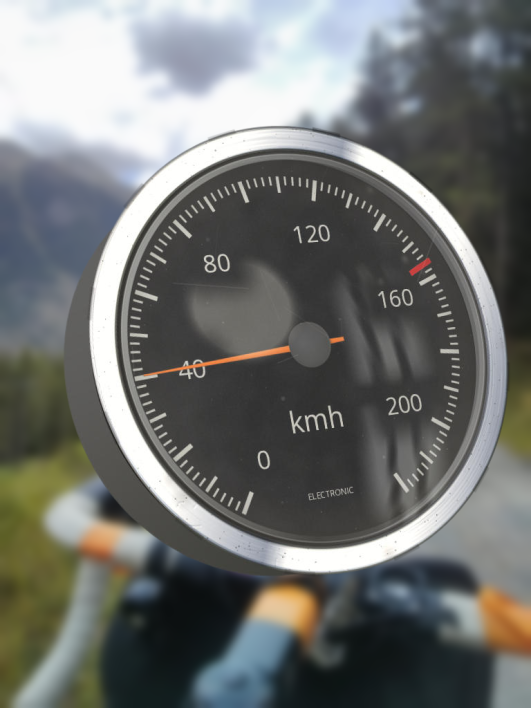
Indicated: value=40 unit=km/h
